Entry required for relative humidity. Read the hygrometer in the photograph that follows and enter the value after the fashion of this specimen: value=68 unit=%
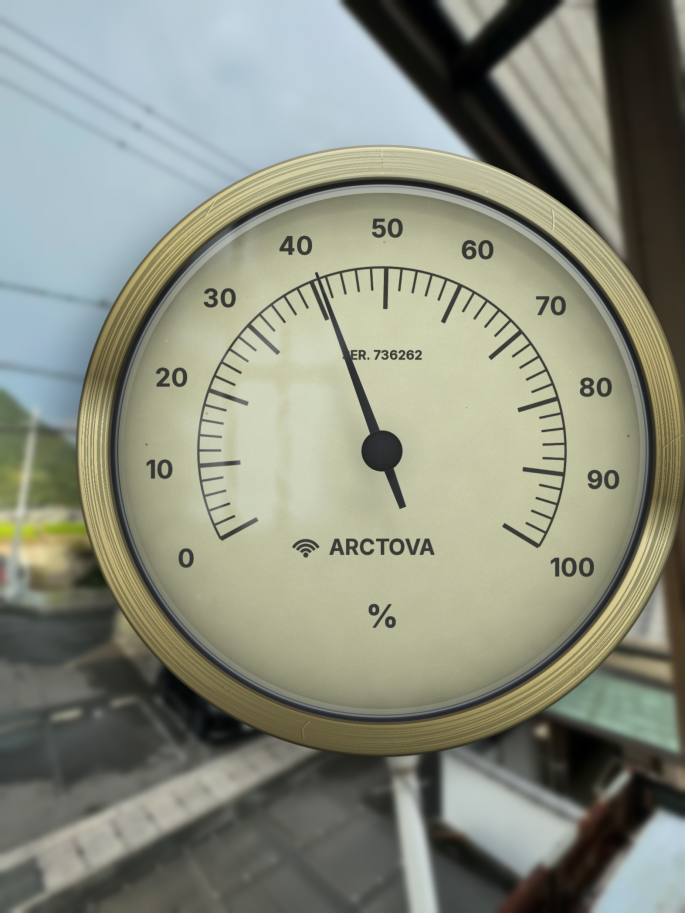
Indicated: value=41 unit=%
